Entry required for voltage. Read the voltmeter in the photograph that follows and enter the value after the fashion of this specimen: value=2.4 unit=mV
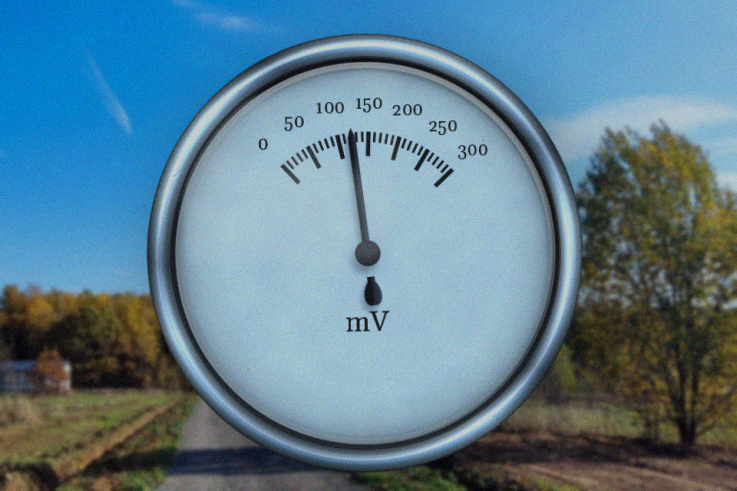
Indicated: value=120 unit=mV
